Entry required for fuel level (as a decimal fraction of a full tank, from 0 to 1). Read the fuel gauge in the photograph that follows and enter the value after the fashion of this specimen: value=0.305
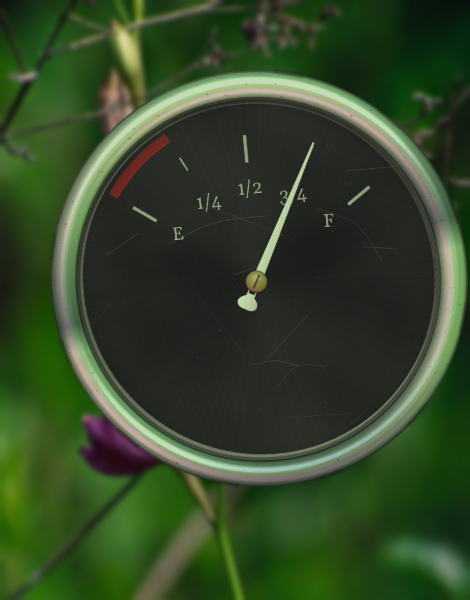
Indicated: value=0.75
